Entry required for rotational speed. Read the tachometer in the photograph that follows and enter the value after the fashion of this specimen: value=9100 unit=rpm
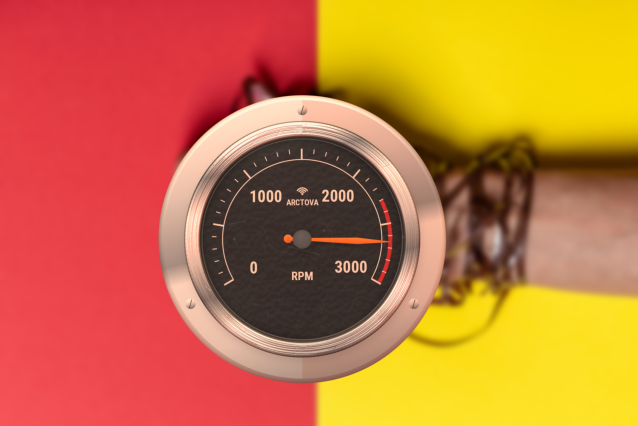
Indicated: value=2650 unit=rpm
